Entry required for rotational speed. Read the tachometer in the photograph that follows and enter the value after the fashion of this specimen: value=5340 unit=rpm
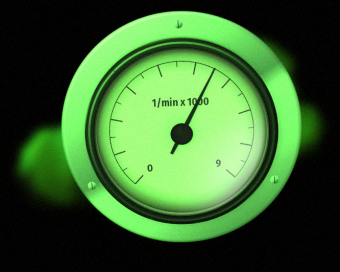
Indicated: value=5500 unit=rpm
